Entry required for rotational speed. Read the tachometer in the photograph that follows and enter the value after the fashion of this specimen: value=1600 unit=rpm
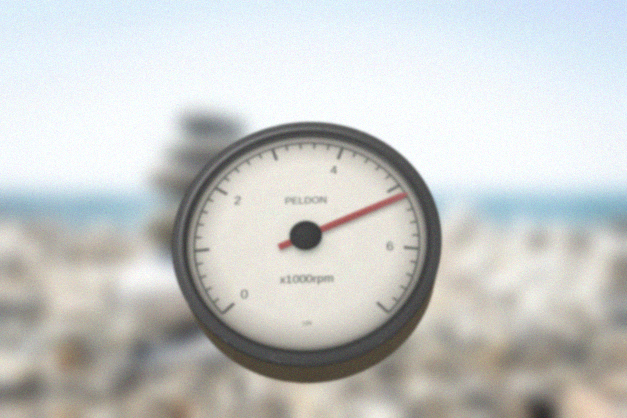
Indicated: value=5200 unit=rpm
